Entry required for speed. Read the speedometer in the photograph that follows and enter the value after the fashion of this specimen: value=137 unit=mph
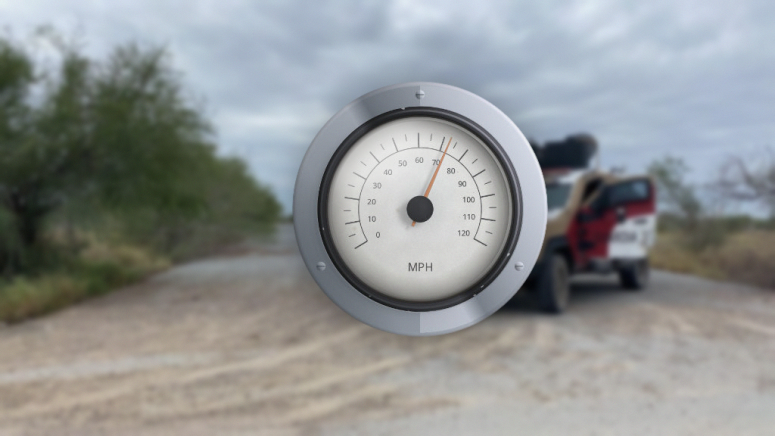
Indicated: value=72.5 unit=mph
